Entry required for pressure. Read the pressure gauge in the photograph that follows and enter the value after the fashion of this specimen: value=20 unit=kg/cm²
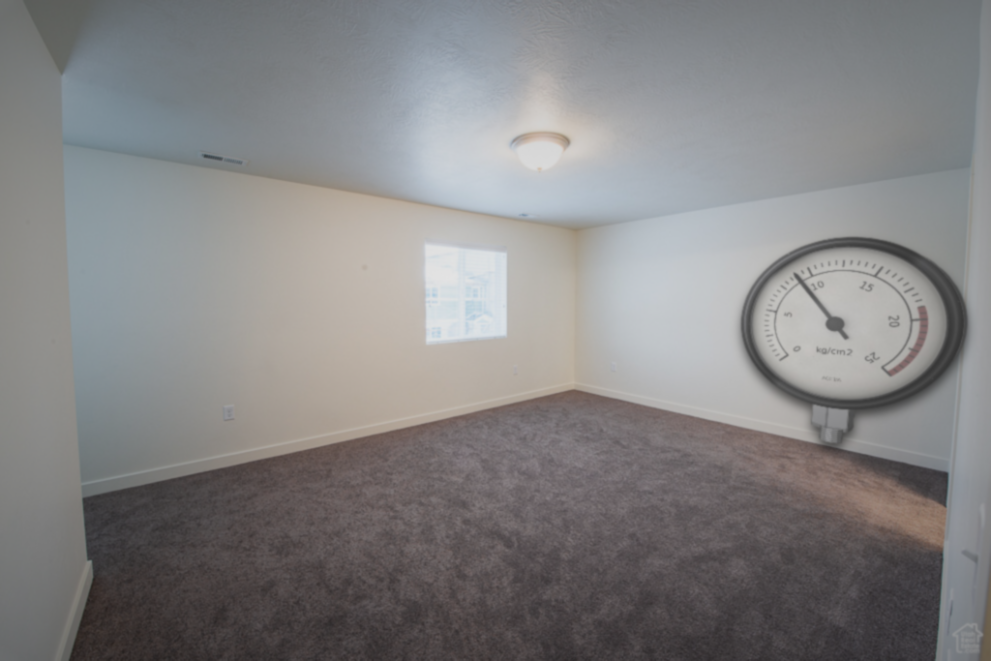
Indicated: value=9 unit=kg/cm²
